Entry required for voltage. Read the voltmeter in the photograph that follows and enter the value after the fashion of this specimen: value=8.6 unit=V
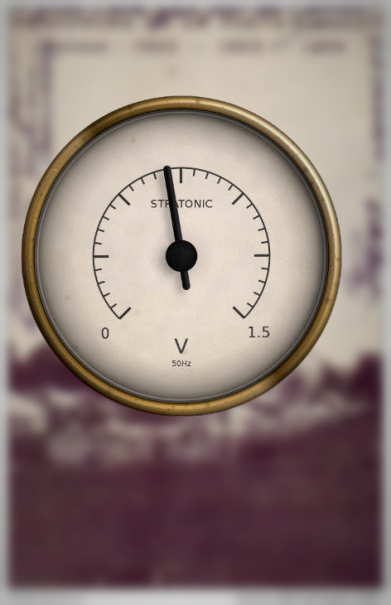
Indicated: value=0.7 unit=V
